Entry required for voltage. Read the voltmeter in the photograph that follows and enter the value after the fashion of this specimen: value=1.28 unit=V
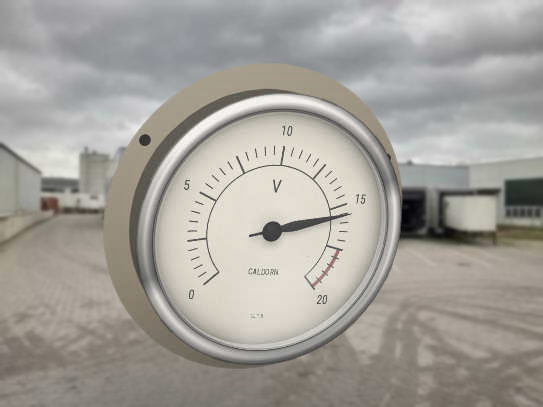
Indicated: value=15.5 unit=V
